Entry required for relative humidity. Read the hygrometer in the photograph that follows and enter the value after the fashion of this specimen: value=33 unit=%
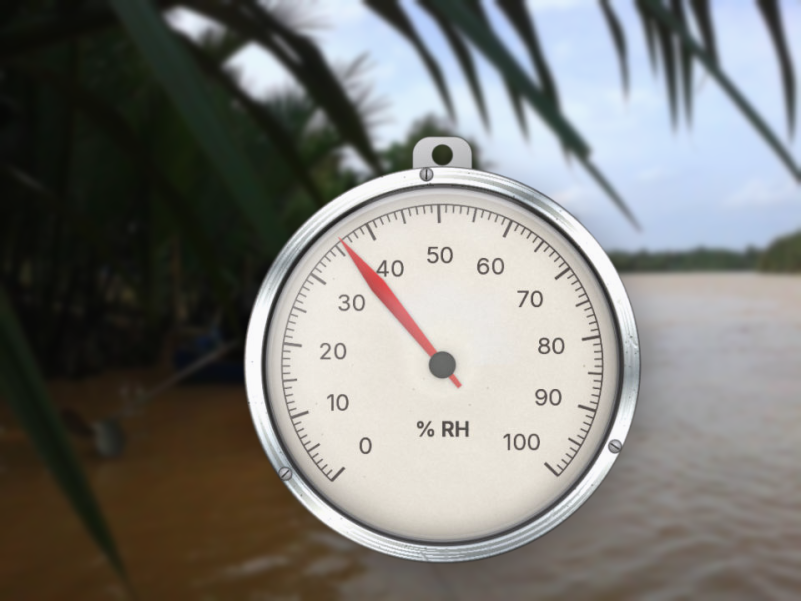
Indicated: value=36 unit=%
